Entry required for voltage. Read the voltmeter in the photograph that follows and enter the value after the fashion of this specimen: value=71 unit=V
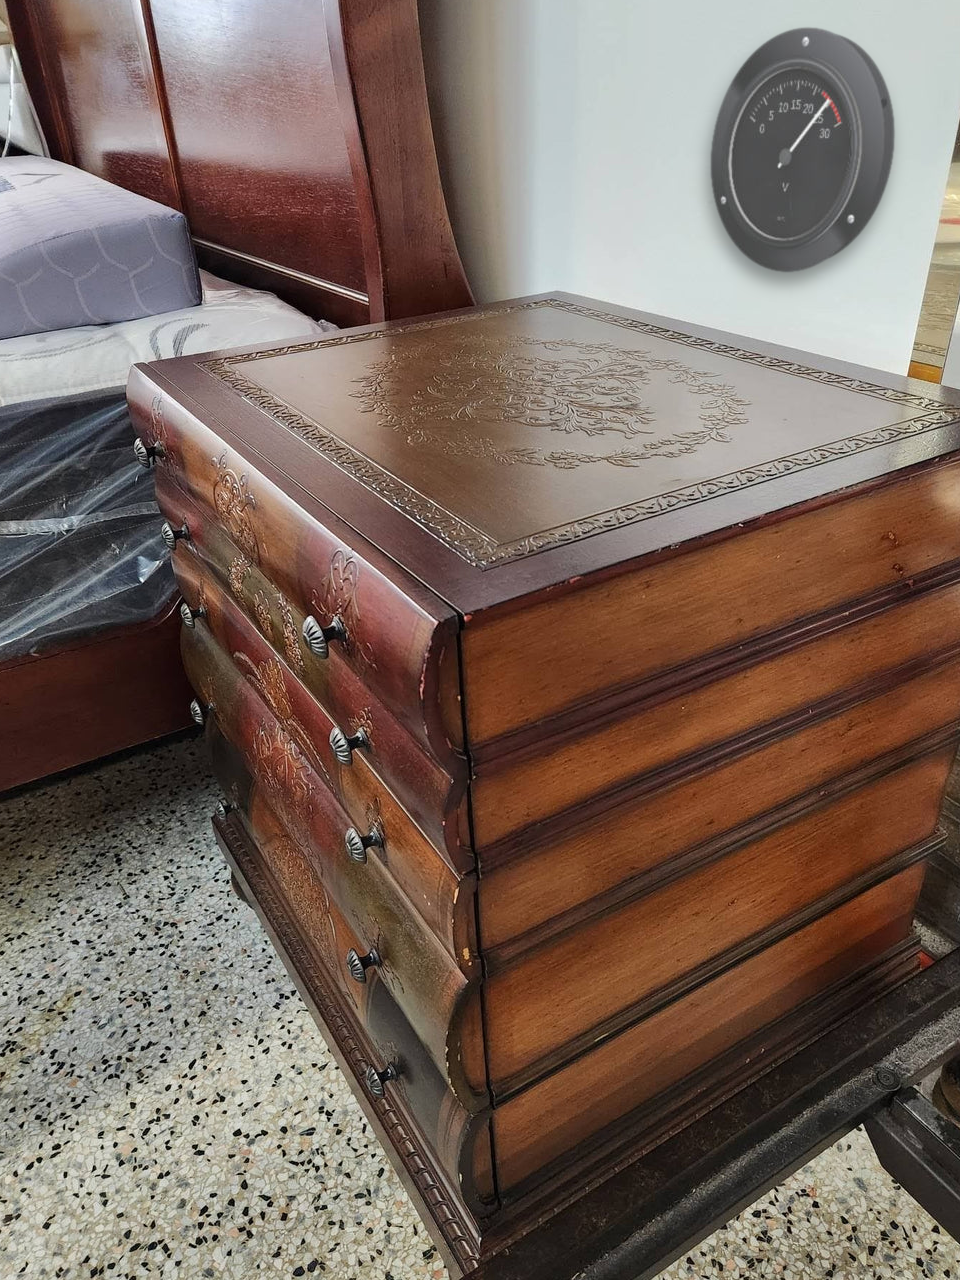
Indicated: value=25 unit=V
